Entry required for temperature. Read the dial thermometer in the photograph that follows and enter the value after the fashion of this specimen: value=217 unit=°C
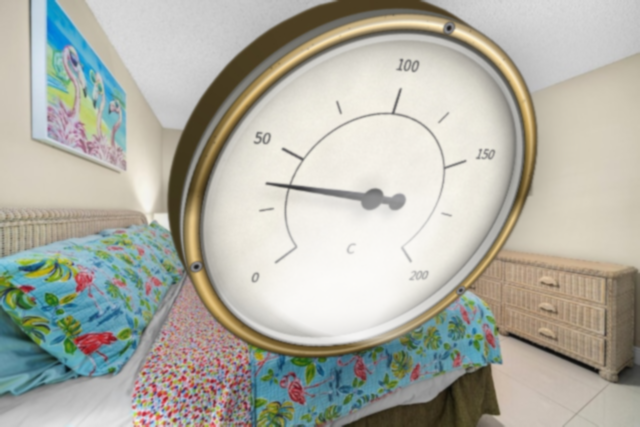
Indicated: value=37.5 unit=°C
